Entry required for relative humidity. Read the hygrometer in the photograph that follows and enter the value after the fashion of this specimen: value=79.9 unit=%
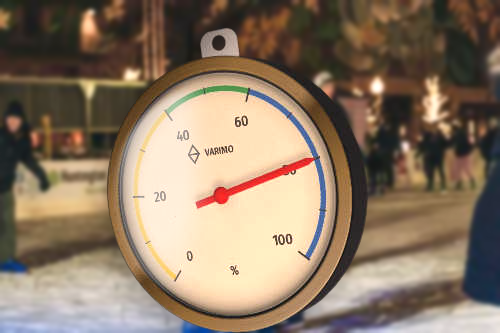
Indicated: value=80 unit=%
